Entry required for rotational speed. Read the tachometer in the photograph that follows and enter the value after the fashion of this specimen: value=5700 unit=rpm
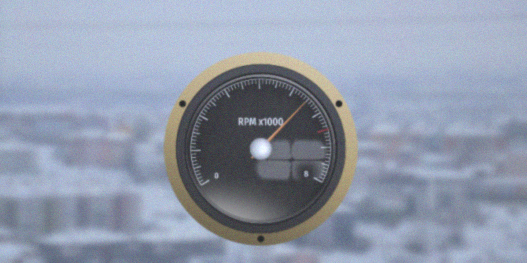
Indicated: value=5500 unit=rpm
